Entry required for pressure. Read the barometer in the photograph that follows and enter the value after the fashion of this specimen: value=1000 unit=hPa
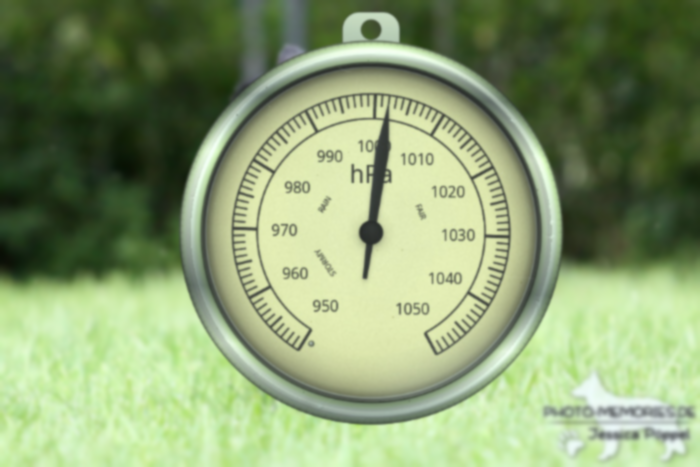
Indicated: value=1002 unit=hPa
